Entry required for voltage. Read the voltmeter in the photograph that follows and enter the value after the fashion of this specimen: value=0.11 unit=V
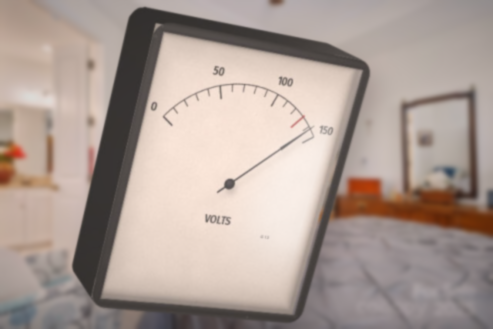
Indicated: value=140 unit=V
